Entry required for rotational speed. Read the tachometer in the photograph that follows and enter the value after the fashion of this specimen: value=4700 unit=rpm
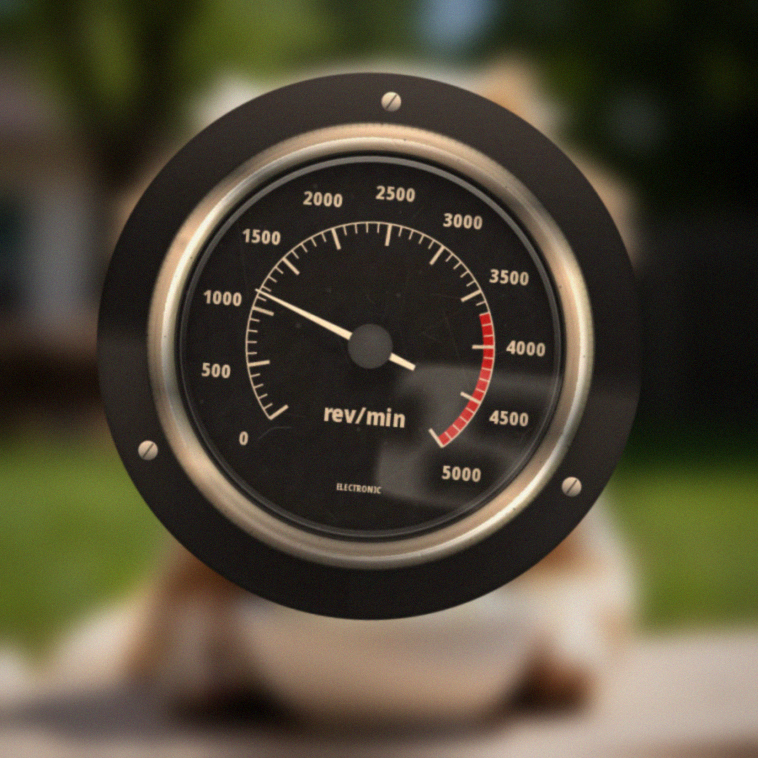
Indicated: value=1150 unit=rpm
